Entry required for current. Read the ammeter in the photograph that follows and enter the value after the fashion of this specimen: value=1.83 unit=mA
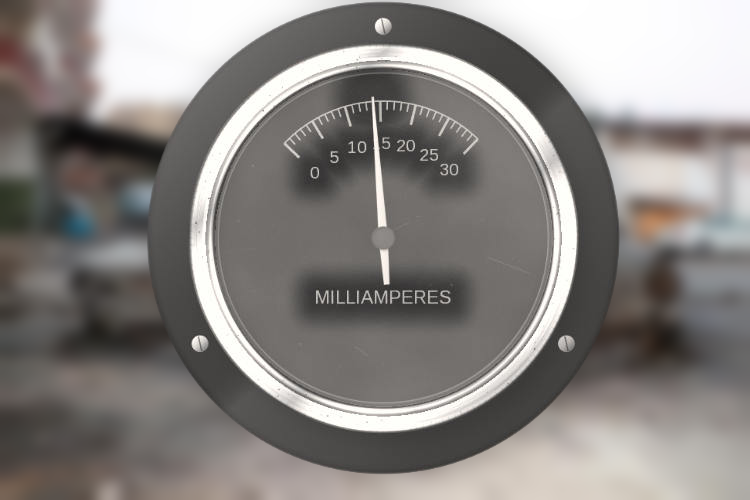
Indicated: value=14 unit=mA
